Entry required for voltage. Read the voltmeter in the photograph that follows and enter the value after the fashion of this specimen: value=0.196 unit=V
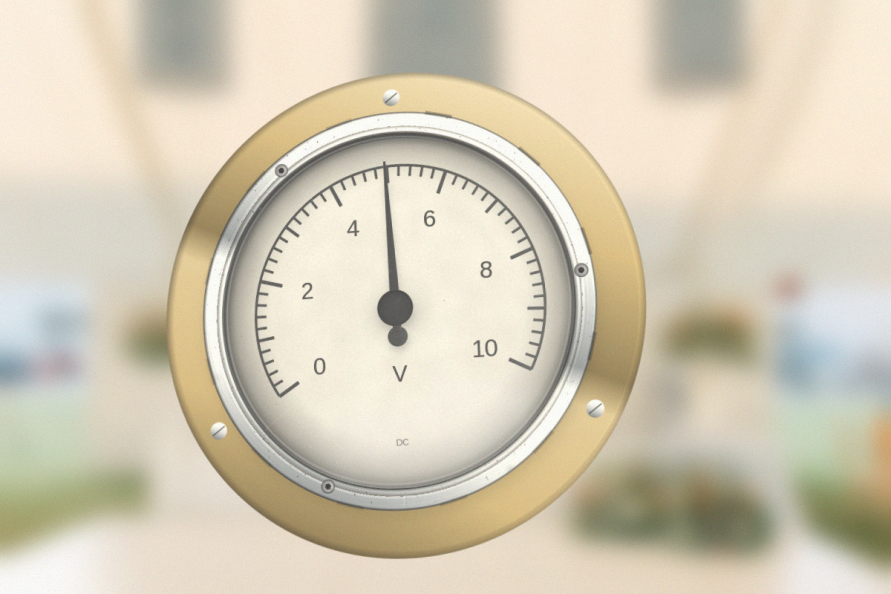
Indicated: value=5 unit=V
